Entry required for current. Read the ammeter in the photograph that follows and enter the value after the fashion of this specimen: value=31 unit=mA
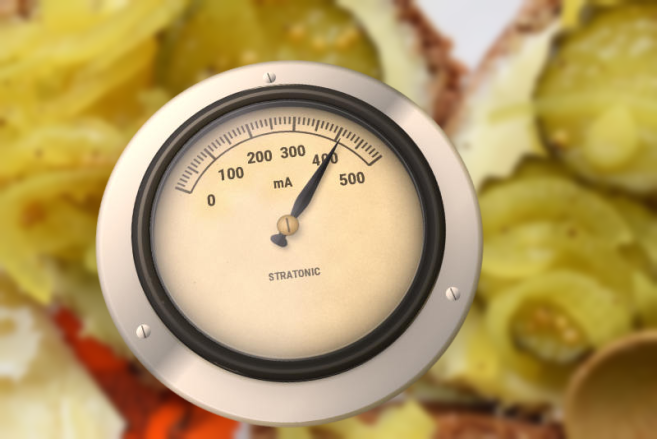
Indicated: value=410 unit=mA
